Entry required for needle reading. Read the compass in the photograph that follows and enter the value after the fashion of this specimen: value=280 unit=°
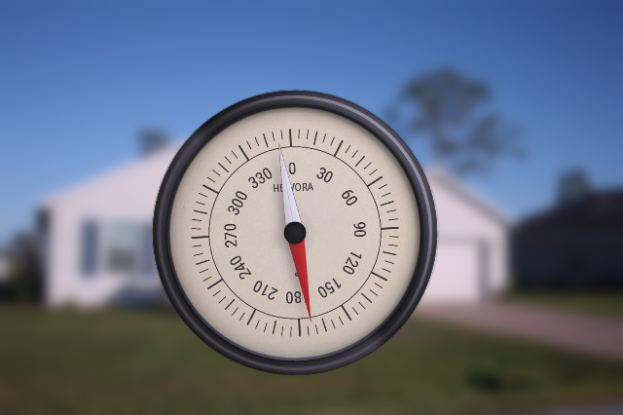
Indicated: value=172.5 unit=°
